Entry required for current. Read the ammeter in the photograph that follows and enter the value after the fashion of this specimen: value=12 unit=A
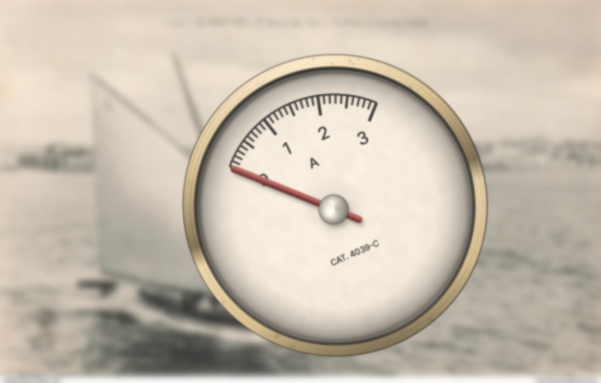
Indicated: value=0 unit=A
